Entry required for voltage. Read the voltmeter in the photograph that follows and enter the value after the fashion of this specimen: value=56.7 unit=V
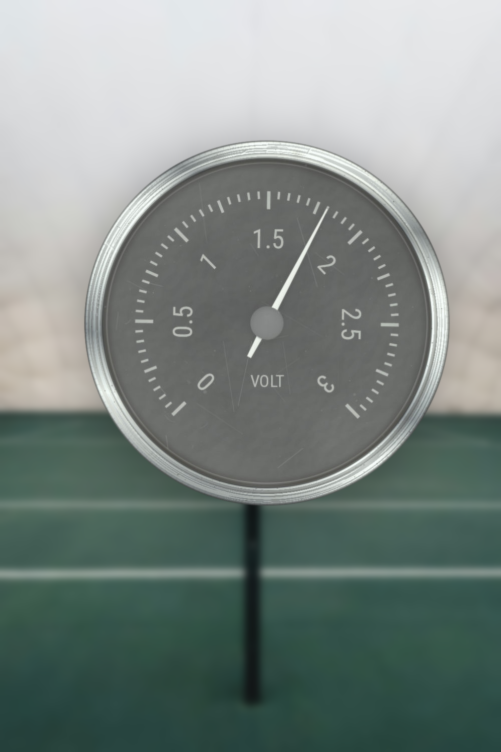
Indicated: value=1.8 unit=V
